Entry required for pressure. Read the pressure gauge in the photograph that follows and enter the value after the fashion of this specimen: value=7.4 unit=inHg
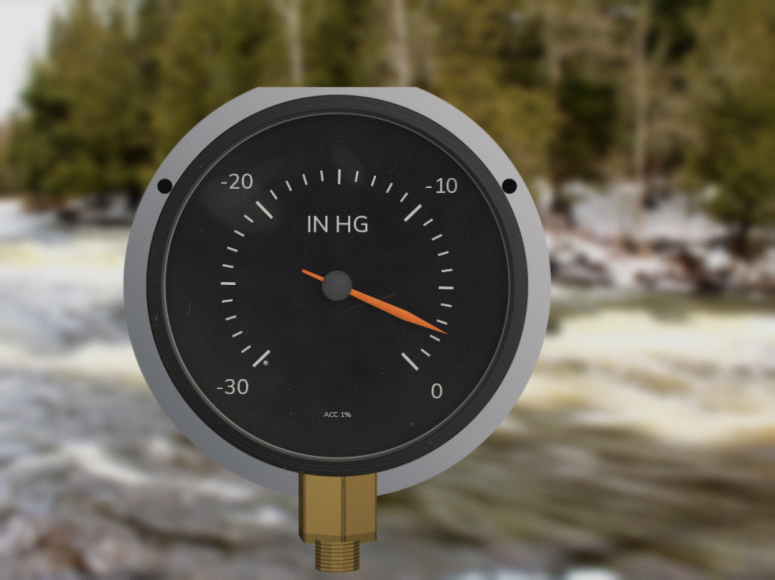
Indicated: value=-2.5 unit=inHg
